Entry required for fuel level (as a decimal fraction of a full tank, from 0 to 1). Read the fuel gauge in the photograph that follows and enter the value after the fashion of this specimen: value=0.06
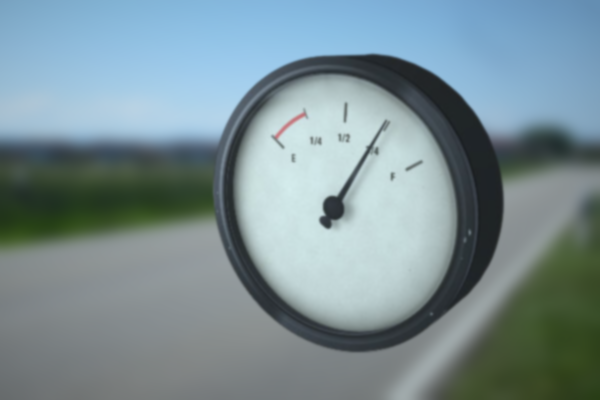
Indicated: value=0.75
